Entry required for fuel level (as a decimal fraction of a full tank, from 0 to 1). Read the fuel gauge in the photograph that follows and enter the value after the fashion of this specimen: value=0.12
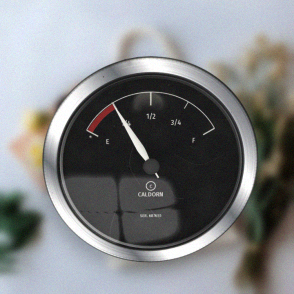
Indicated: value=0.25
